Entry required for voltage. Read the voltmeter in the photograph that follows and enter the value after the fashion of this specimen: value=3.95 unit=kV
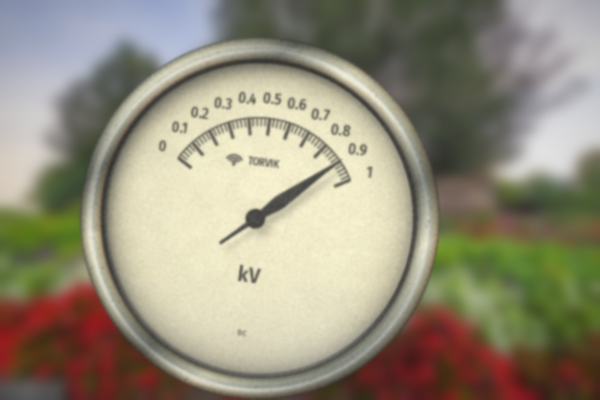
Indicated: value=0.9 unit=kV
